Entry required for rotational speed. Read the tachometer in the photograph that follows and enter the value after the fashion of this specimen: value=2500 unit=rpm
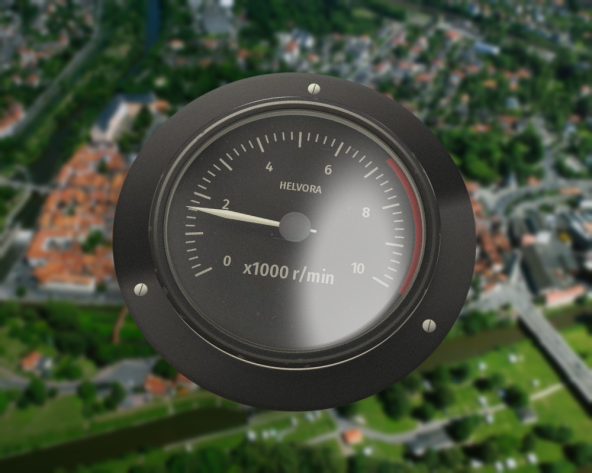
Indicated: value=1600 unit=rpm
